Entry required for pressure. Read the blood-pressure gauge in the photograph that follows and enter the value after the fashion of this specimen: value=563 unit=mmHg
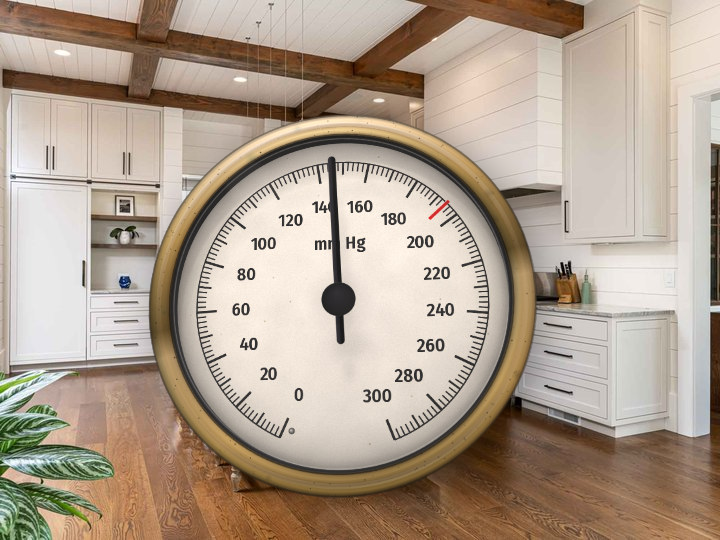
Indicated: value=146 unit=mmHg
